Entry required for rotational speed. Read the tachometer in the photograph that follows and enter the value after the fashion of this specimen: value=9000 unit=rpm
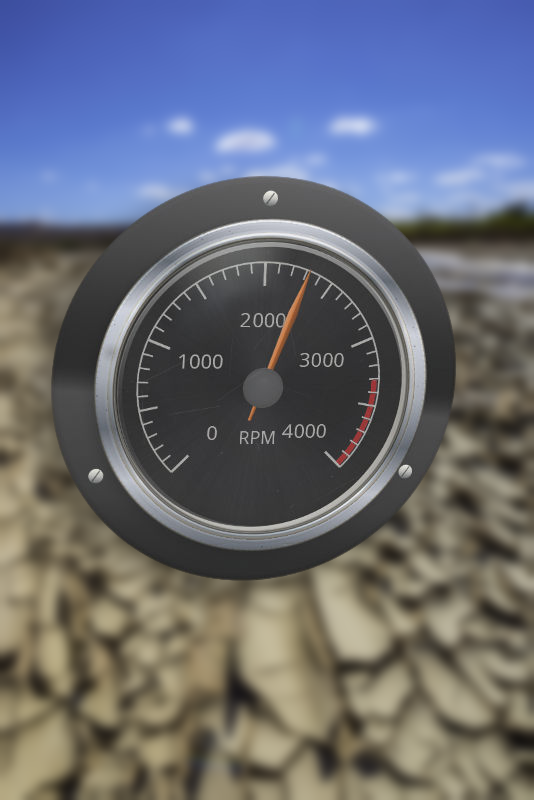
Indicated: value=2300 unit=rpm
